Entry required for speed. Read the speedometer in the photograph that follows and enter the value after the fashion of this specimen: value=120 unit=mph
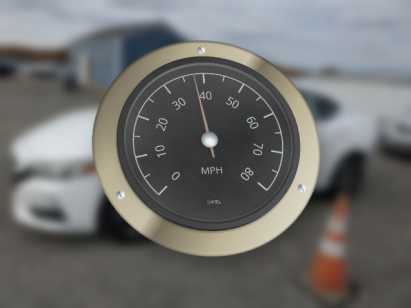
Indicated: value=37.5 unit=mph
